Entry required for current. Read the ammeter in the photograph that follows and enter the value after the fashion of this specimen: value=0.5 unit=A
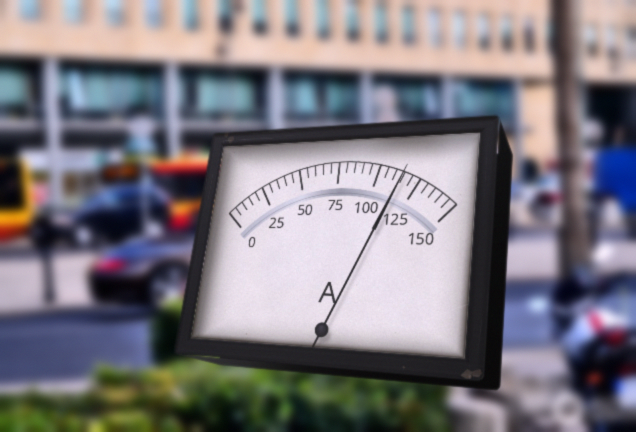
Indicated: value=115 unit=A
